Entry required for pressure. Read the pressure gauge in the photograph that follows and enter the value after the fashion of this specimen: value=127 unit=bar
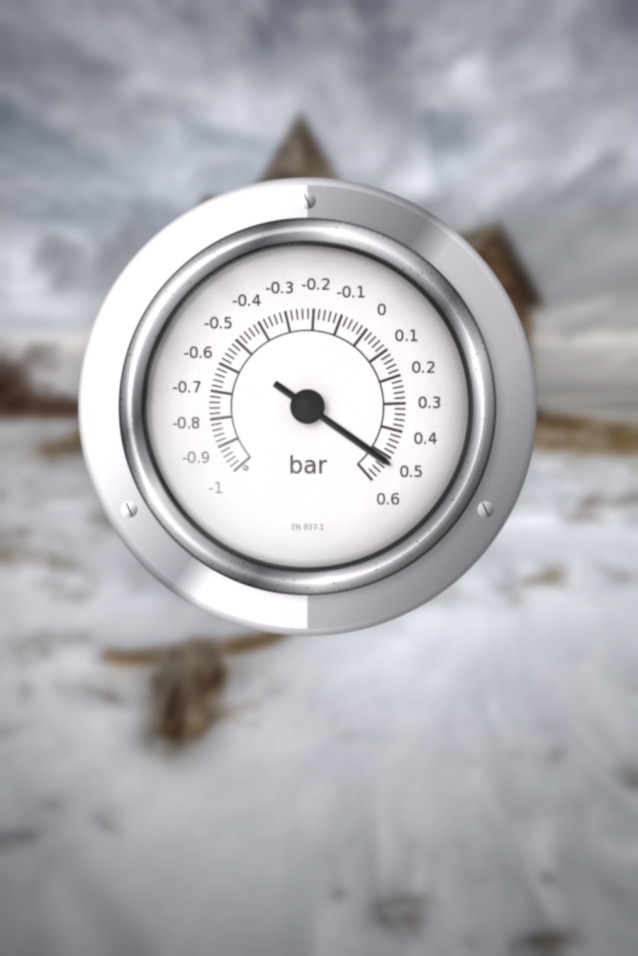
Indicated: value=0.52 unit=bar
